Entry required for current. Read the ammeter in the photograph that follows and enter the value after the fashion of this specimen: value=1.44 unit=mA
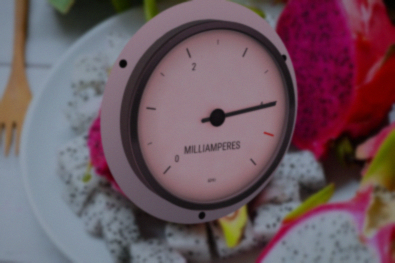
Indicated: value=4 unit=mA
